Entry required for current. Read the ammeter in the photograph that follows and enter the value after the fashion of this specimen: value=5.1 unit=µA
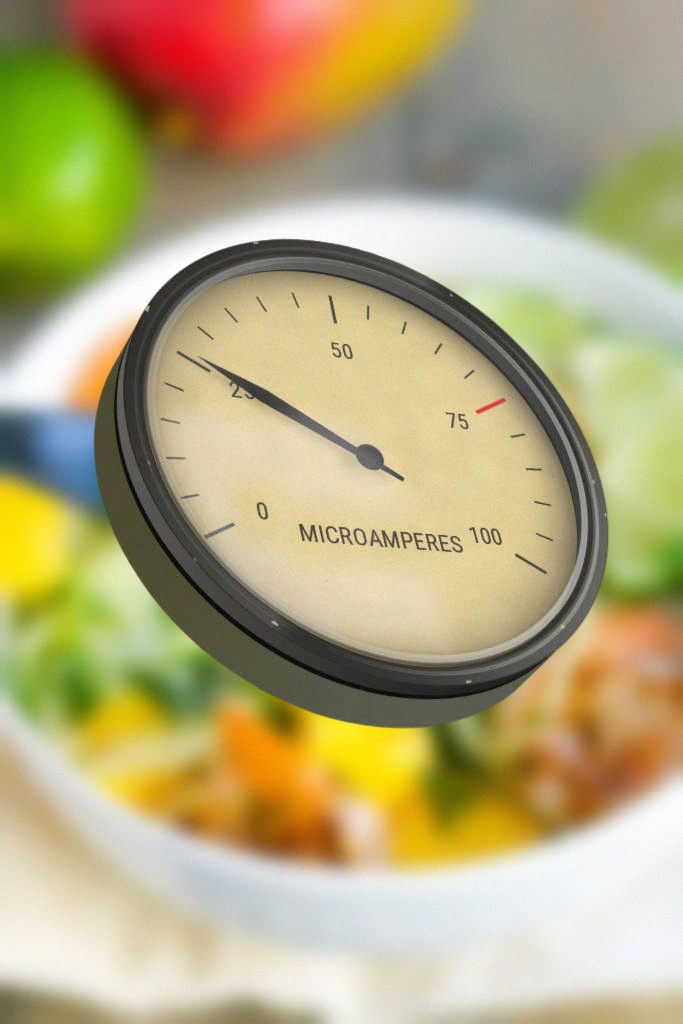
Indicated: value=25 unit=µA
